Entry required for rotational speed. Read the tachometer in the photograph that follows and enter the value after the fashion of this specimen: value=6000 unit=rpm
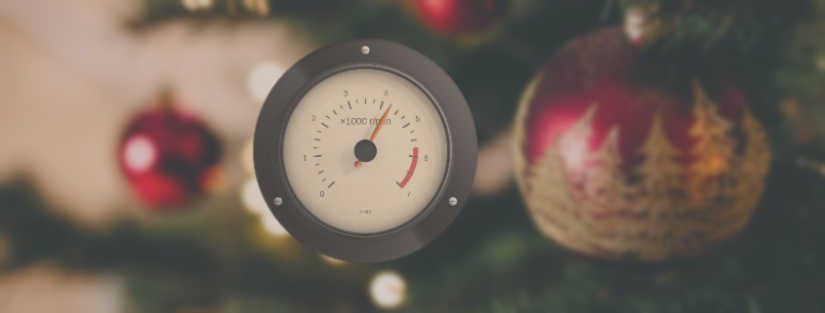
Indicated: value=4250 unit=rpm
